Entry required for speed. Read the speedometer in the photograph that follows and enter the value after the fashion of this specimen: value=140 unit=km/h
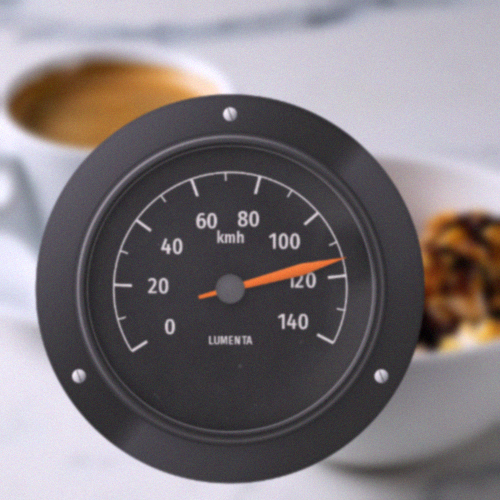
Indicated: value=115 unit=km/h
